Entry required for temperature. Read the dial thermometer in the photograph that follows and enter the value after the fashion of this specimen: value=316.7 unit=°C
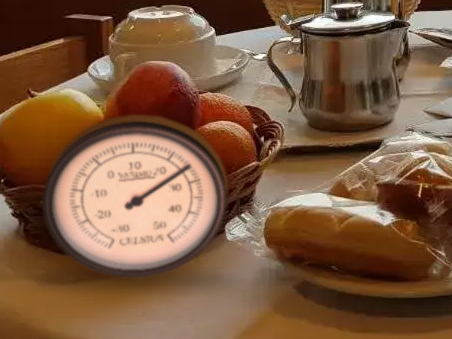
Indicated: value=25 unit=°C
